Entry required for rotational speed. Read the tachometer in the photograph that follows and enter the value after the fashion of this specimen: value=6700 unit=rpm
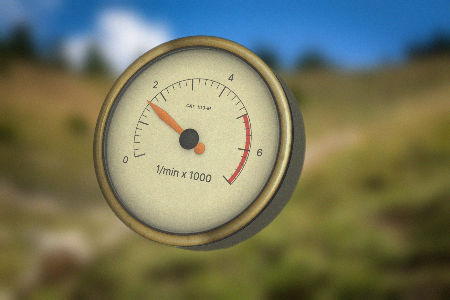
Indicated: value=1600 unit=rpm
